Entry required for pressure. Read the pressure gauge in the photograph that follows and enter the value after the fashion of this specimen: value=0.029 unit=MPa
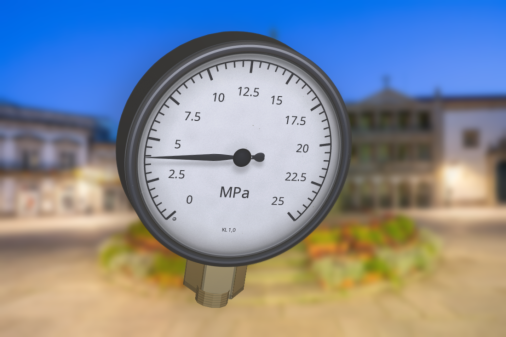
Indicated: value=4 unit=MPa
